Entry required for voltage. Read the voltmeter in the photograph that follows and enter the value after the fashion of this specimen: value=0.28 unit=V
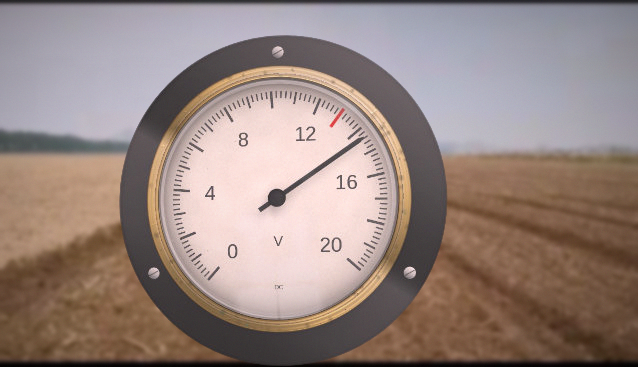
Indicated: value=14.4 unit=V
